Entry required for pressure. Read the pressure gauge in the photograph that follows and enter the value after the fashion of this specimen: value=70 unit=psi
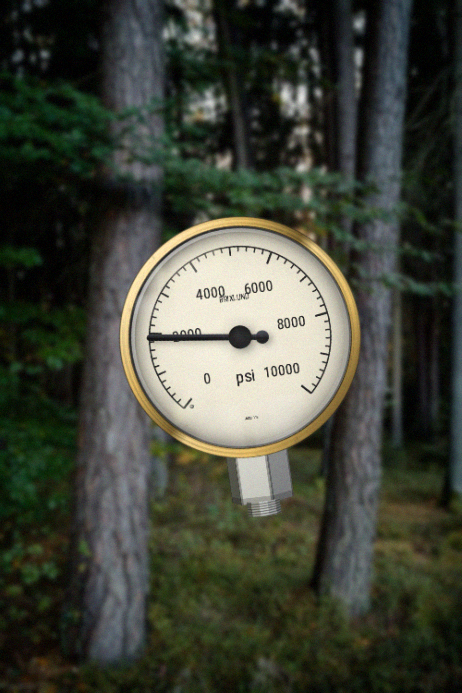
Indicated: value=1900 unit=psi
